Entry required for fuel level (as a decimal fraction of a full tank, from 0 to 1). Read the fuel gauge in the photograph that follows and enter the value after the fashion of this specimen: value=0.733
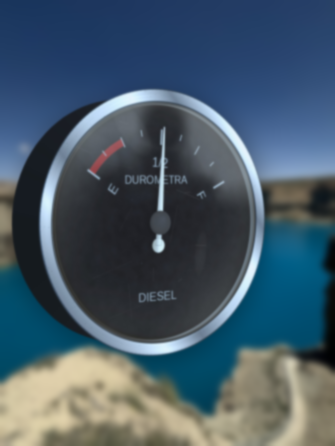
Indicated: value=0.5
